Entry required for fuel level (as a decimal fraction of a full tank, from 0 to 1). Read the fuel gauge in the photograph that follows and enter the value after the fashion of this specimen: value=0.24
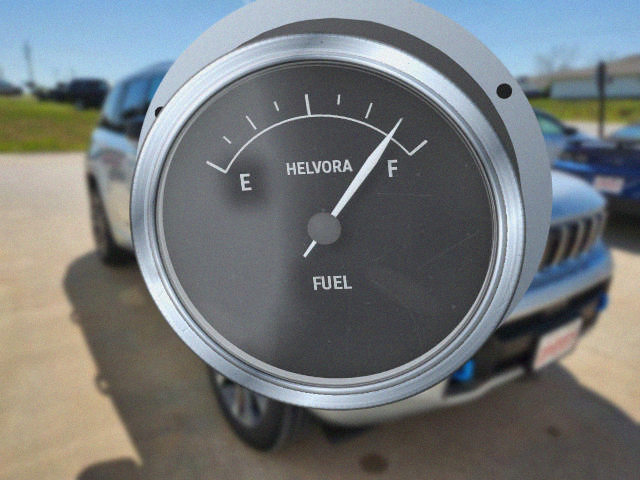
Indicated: value=0.875
